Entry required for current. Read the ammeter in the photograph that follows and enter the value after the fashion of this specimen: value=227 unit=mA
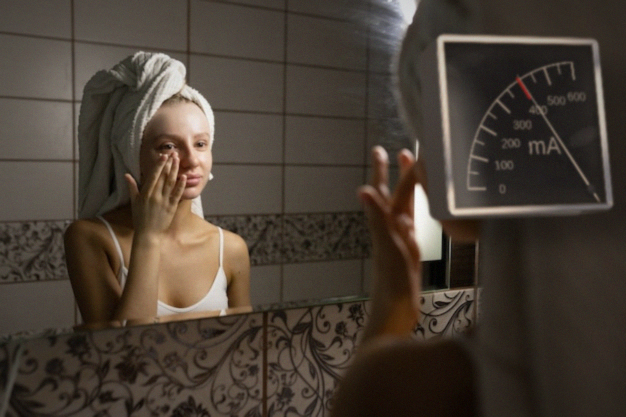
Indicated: value=400 unit=mA
